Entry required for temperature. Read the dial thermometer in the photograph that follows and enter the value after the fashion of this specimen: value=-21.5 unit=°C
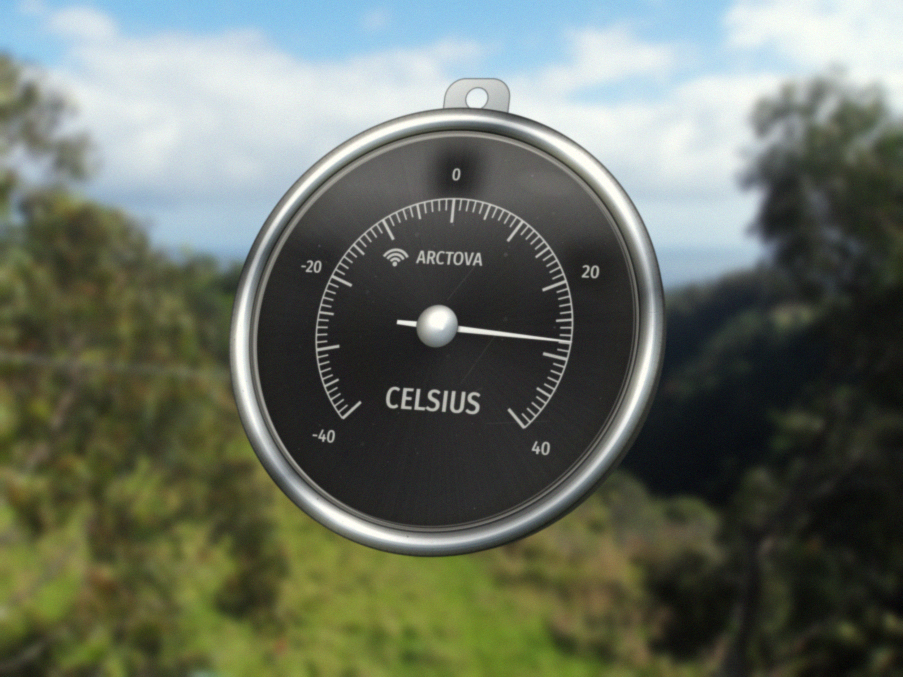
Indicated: value=28 unit=°C
